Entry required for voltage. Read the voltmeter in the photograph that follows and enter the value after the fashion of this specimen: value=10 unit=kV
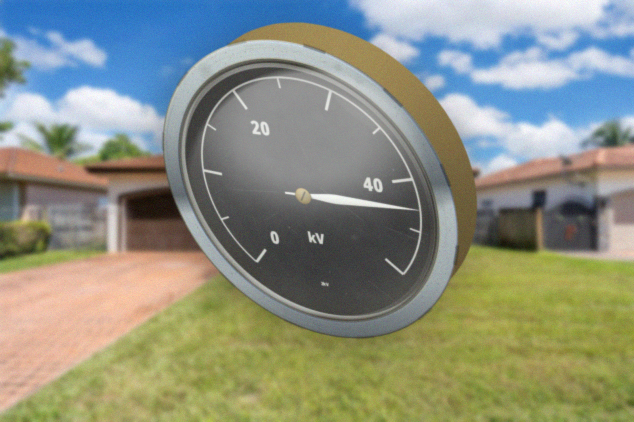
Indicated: value=42.5 unit=kV
